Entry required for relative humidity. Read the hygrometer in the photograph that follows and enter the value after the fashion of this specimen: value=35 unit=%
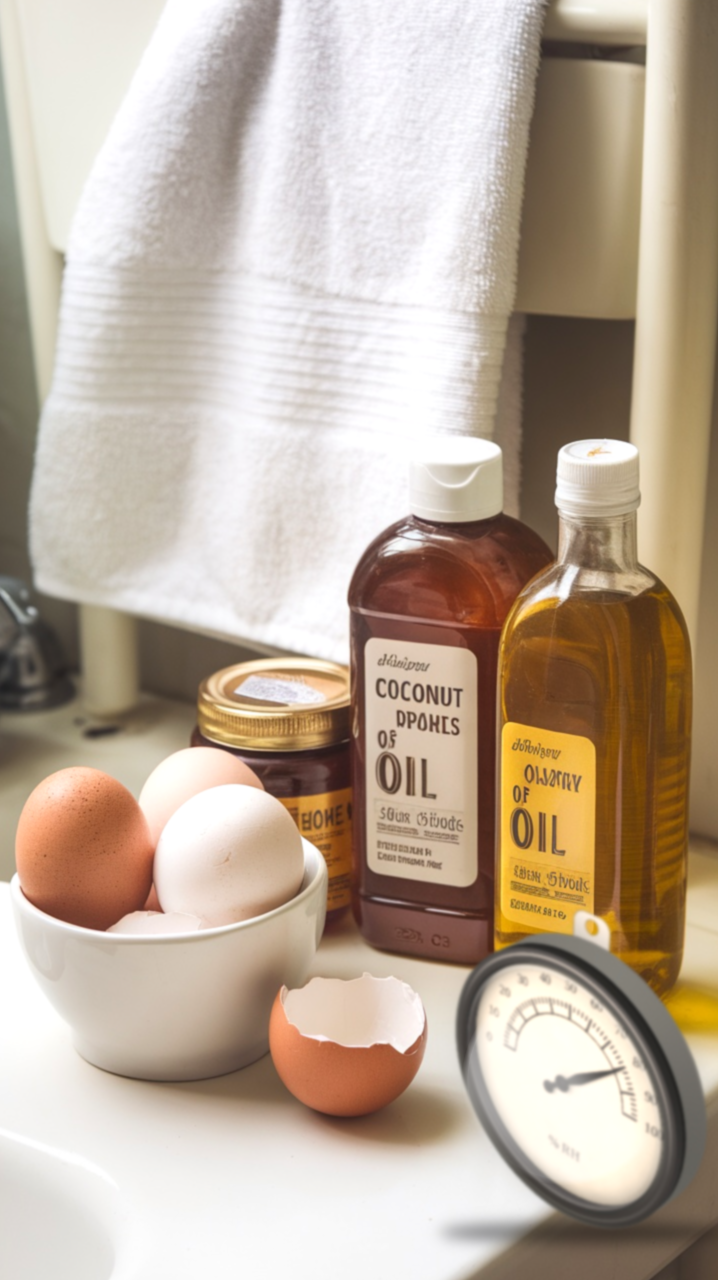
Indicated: value=80 unit=%
